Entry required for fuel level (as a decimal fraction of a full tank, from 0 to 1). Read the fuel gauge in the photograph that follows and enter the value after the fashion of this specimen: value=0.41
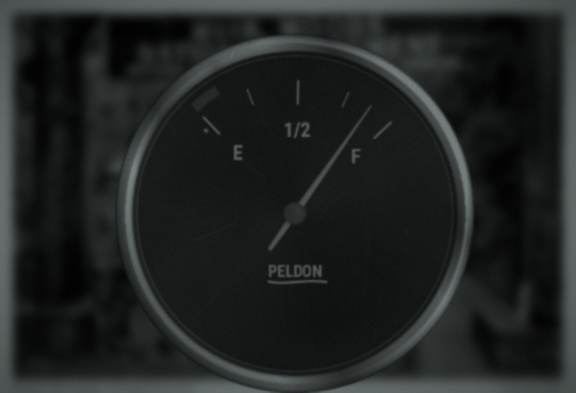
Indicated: value=0.875
